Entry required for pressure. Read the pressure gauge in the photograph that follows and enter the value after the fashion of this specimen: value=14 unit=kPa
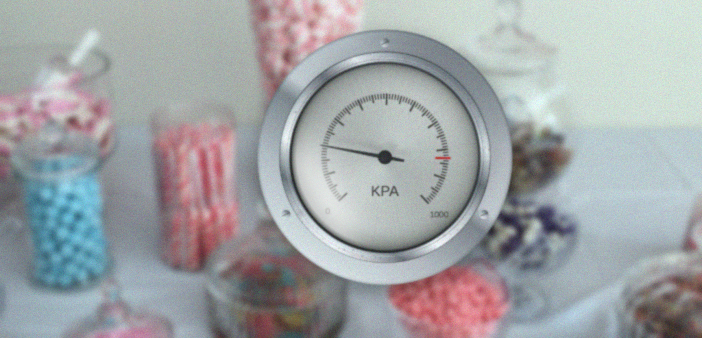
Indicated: value=200 unit=kPa
